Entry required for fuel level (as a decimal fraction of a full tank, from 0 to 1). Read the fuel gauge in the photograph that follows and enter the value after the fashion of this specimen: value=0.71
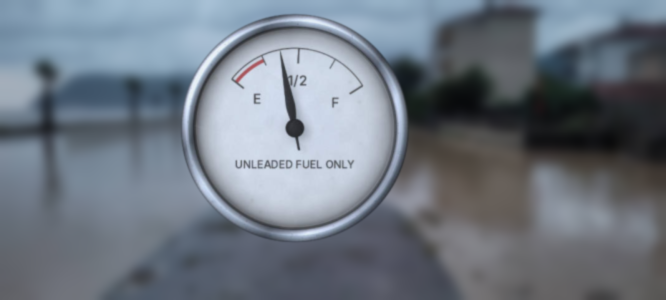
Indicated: value=0.375
